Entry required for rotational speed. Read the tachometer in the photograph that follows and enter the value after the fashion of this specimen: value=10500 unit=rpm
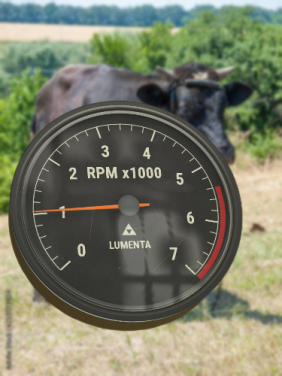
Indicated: value=1000 unit=rpm
